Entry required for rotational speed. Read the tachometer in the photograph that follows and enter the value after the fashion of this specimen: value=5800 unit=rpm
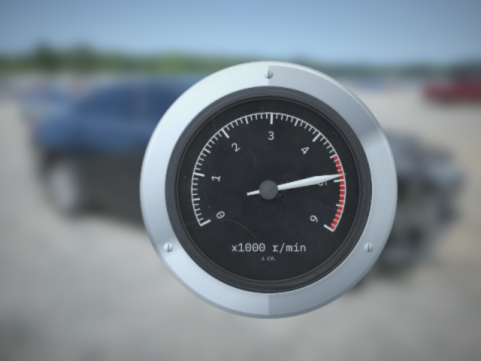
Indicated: value=4900 unit=rpm
